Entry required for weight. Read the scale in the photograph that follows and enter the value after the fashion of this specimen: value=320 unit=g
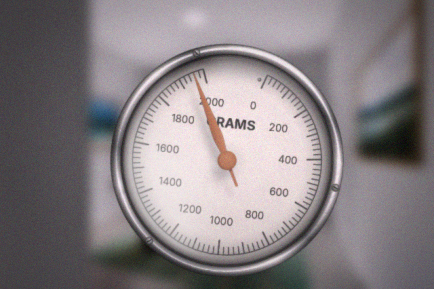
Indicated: value=1960 unit=g
